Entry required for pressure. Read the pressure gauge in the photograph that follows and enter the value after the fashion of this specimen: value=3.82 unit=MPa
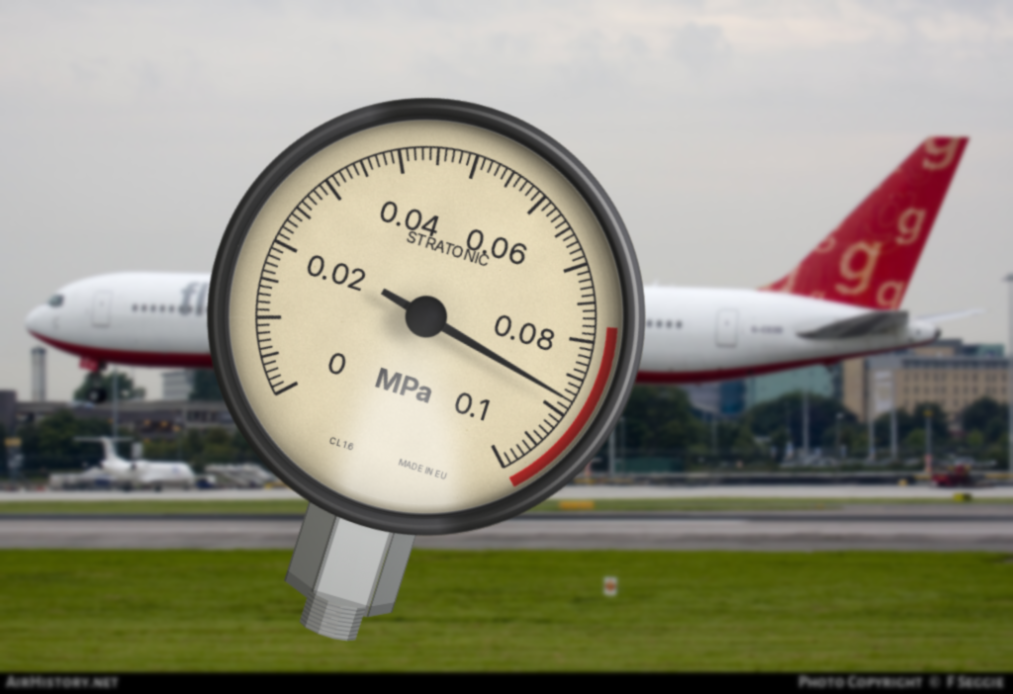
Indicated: value=0.088 unit=MPa
